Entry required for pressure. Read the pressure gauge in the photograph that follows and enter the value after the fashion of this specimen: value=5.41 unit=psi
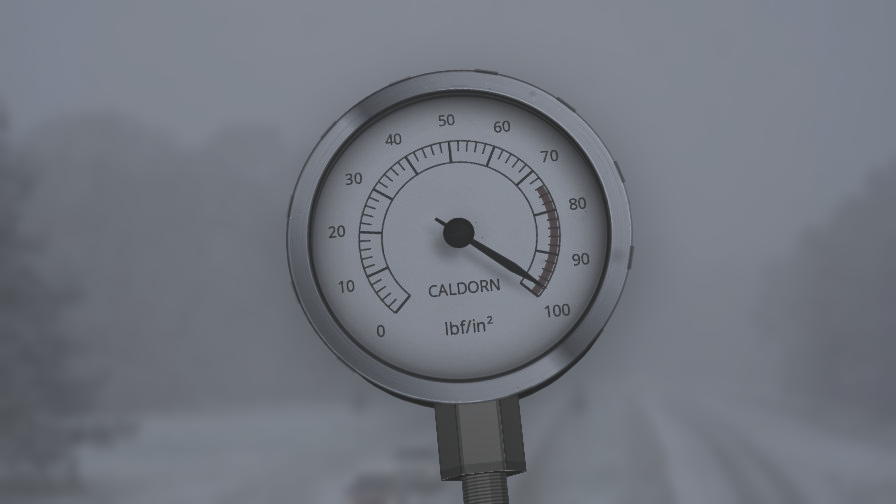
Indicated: value=98 unit=psi
